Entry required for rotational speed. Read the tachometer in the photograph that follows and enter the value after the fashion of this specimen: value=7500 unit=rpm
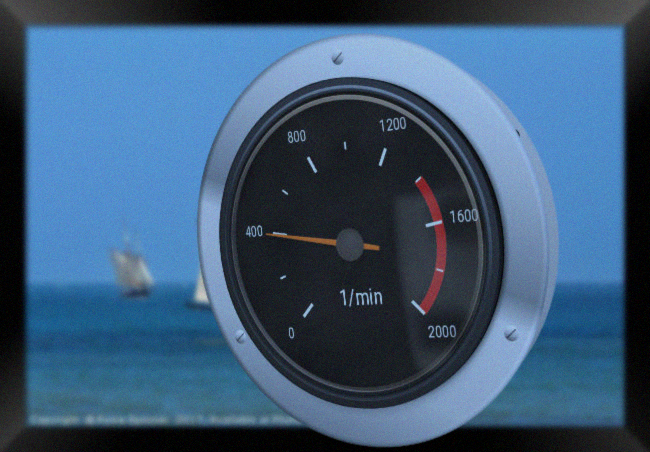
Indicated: value=400 unit=rpm
